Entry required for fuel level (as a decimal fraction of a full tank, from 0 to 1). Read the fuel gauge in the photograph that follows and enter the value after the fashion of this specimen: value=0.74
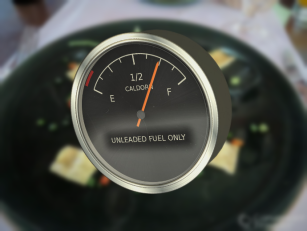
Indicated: value=0.75
